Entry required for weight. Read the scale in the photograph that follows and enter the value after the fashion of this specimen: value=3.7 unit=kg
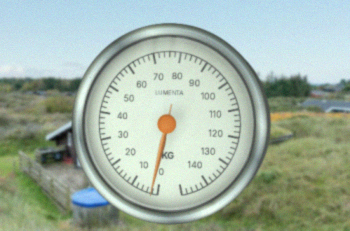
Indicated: value=2 unit=kg
